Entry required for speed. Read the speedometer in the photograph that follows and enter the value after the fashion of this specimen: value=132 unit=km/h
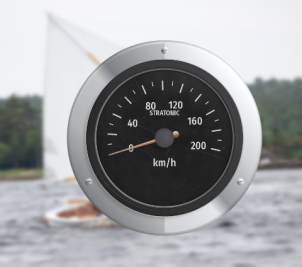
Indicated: value=0 unit=km/h
